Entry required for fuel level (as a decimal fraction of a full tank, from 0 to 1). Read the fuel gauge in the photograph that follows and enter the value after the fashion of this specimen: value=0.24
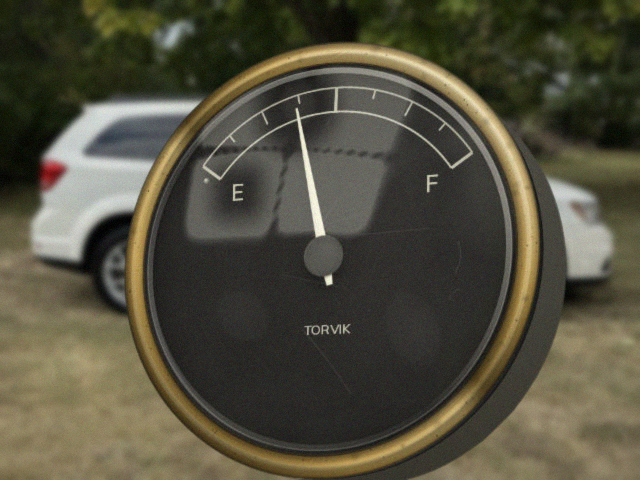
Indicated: value=0.375
